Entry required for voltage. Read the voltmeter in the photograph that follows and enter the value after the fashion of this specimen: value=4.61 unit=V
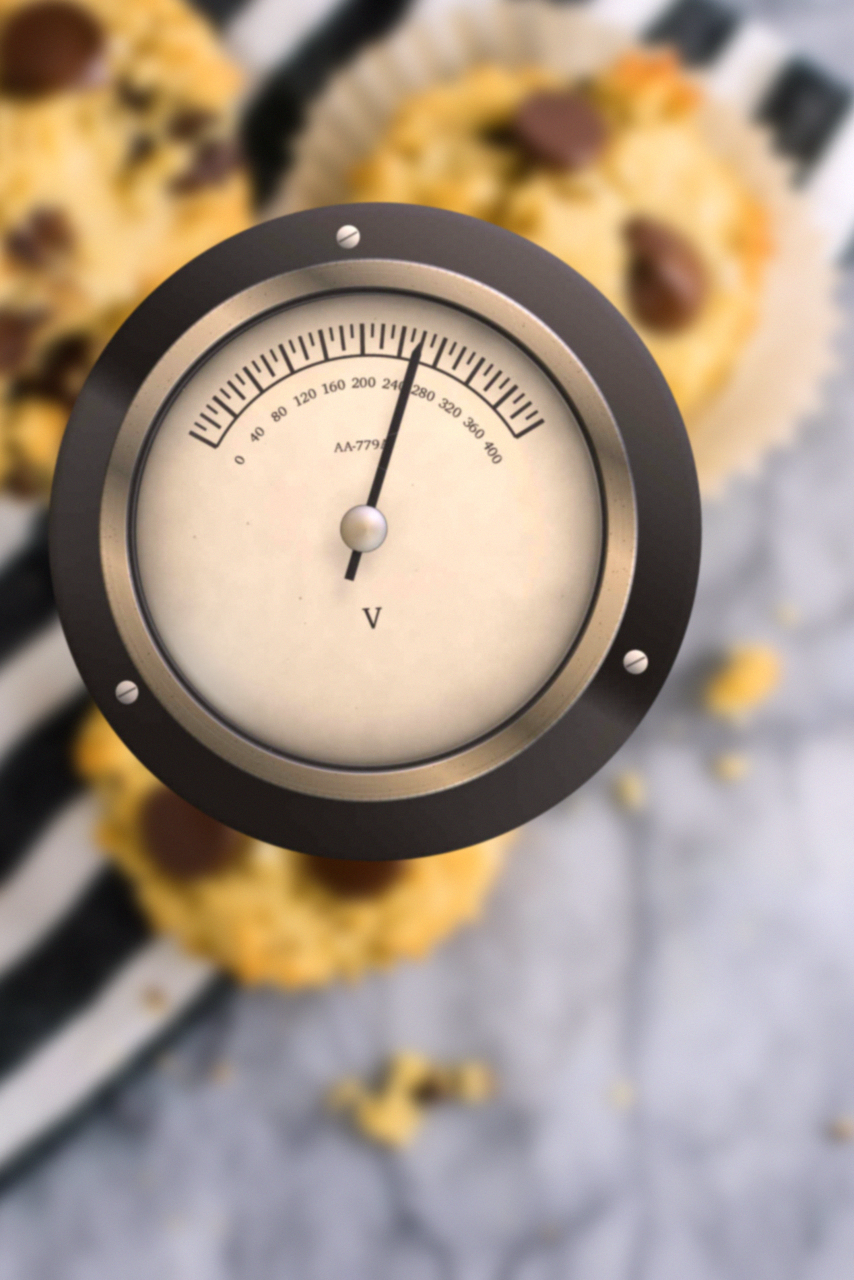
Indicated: value=260 unit=V
